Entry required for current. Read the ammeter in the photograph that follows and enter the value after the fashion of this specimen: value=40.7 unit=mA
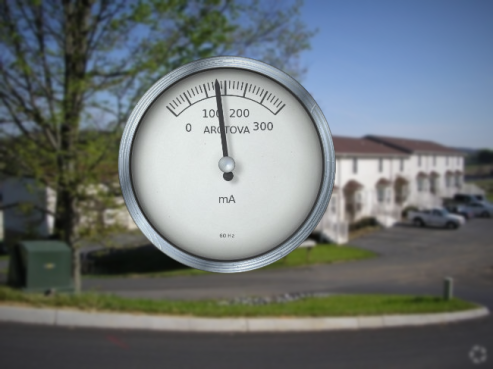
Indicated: value=130 unit=mA
